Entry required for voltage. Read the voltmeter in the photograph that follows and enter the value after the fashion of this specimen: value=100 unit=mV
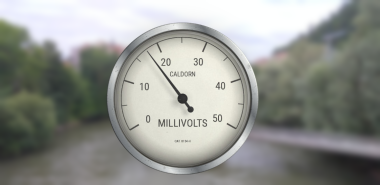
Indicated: value=17.5 unit=mV
